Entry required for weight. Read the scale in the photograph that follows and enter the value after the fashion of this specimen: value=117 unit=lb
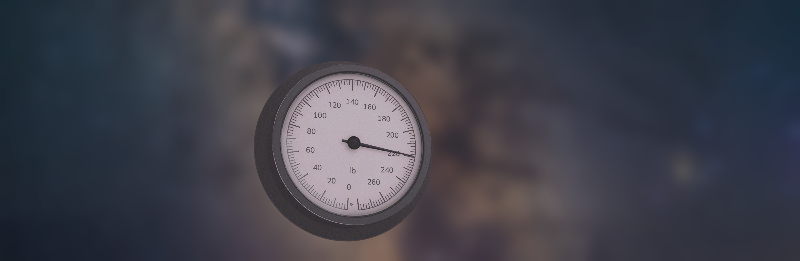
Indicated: value=220 unit=lb
